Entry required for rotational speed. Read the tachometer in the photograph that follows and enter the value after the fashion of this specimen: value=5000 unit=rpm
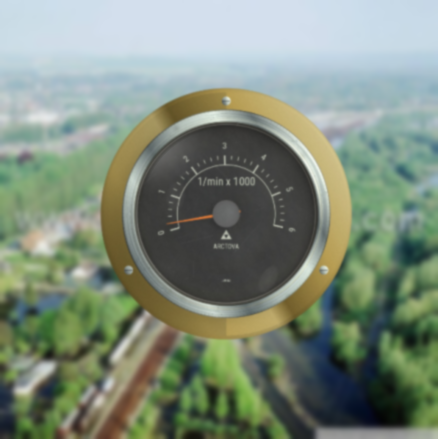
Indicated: value=200 unit=rpm
